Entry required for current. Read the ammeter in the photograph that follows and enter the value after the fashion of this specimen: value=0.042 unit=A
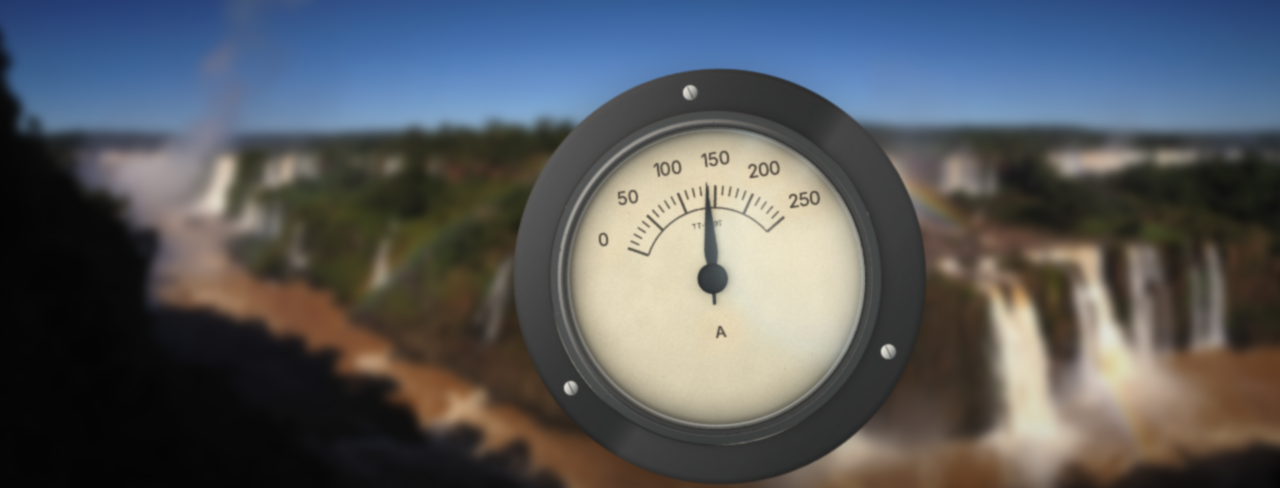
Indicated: value=140 unit=A
